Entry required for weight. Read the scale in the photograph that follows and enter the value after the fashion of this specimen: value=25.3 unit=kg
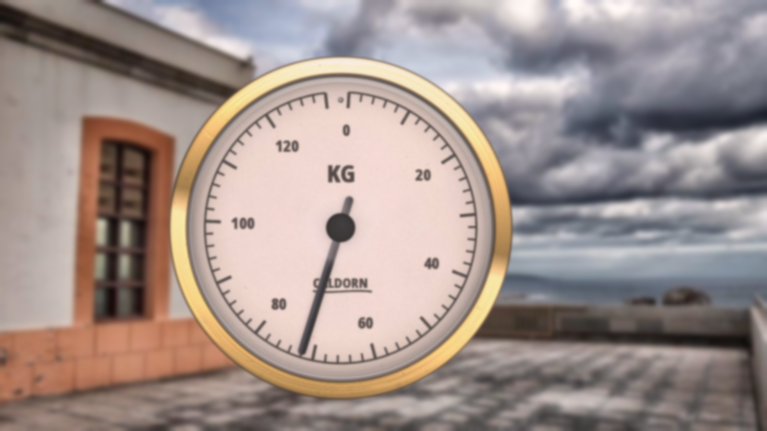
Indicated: value=72 unit=kg
